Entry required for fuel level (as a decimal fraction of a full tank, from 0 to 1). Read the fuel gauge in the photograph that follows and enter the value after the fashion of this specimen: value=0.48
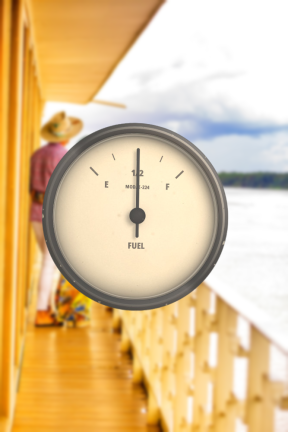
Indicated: value=0.5
